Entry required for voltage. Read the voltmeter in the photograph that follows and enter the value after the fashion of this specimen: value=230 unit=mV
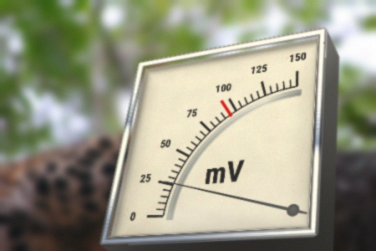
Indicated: value=25 unit=mV
